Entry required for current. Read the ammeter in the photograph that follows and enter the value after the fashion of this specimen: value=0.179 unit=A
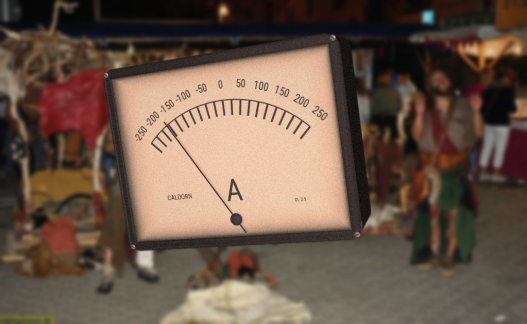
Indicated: value=-175 unit=A
